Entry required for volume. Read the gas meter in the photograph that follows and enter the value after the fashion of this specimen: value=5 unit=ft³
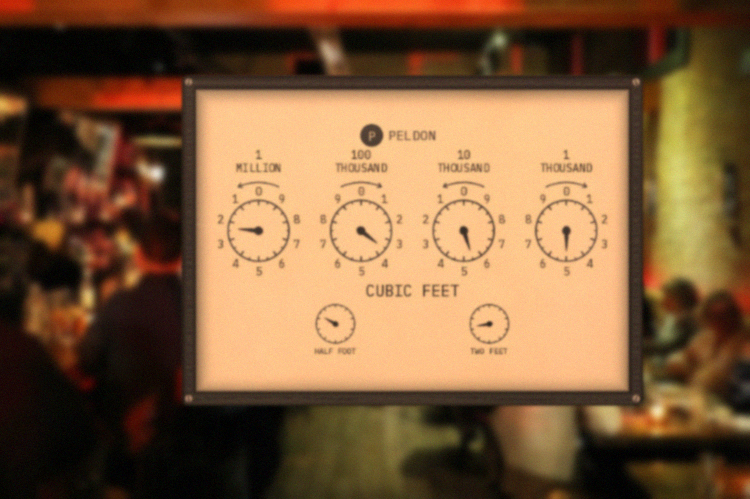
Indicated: value=235500 unit=ft³
